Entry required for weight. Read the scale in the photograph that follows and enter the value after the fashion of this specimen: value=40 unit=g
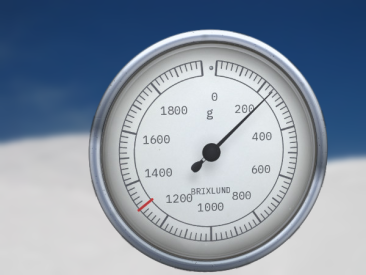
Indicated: value=240 unit=g
